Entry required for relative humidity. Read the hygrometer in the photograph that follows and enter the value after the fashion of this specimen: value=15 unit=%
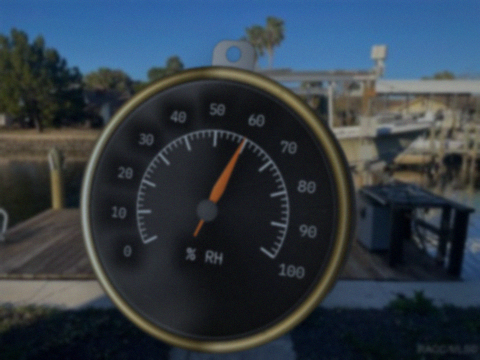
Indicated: value=60 unit=%
